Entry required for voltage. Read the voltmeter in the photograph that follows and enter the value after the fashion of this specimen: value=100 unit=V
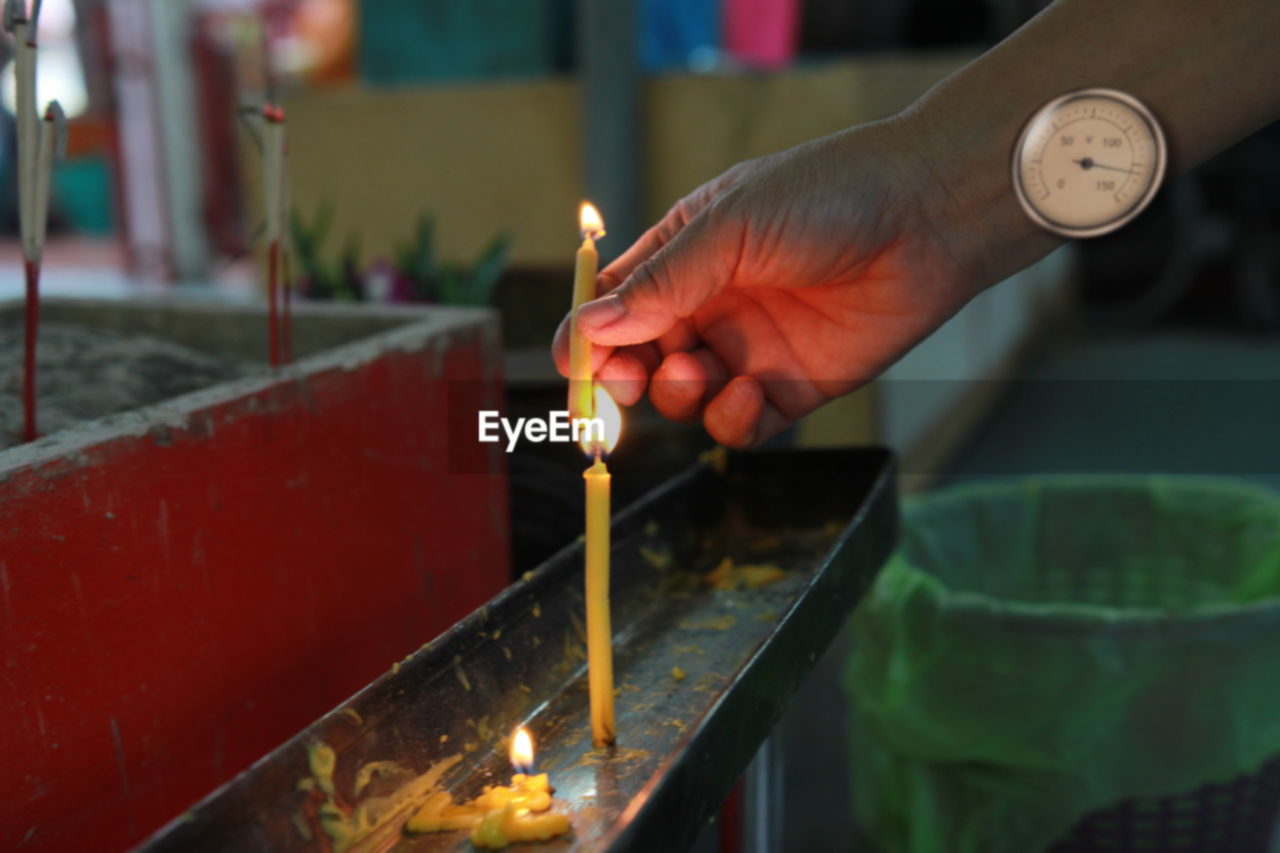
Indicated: value=130 unit=V
